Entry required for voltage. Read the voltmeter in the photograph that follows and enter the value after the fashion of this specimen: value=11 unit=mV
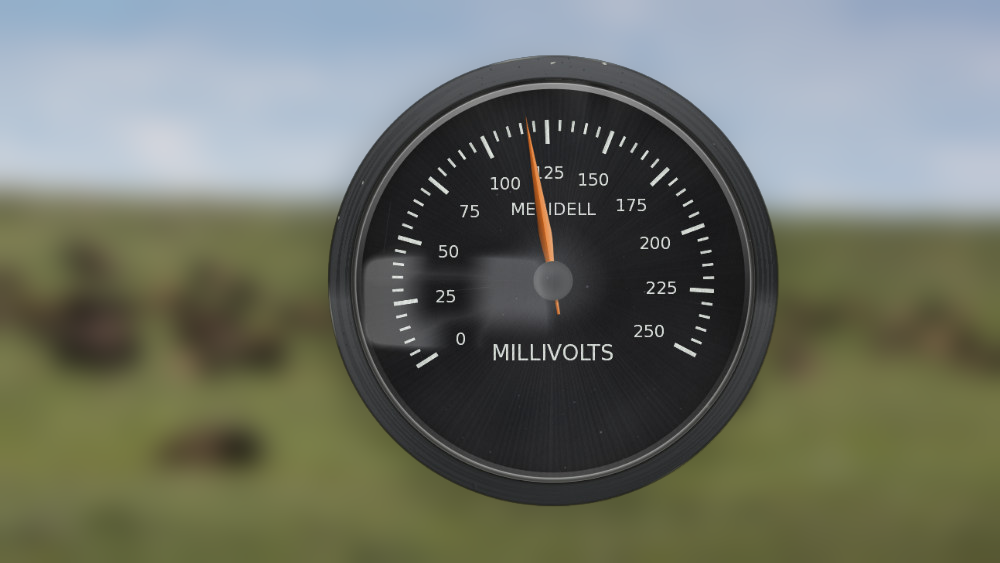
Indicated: value=117.5 unit=mV
